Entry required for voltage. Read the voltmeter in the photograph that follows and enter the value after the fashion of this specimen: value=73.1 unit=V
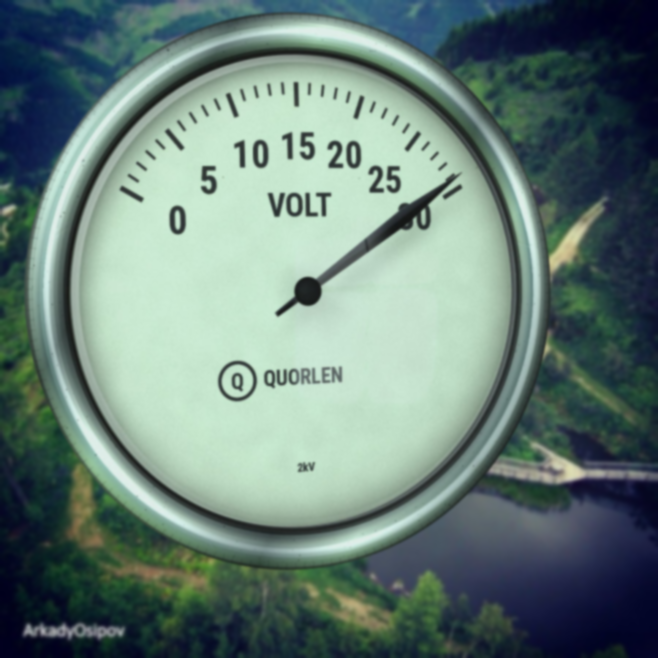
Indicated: value=29 unit=V
